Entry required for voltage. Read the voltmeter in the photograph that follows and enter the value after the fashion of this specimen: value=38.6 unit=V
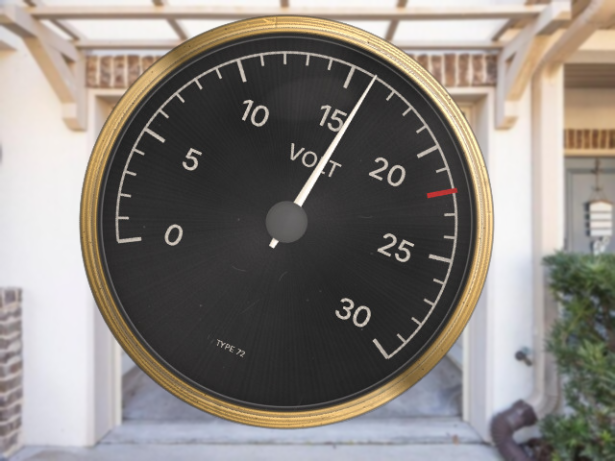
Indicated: value=16 unit=V
